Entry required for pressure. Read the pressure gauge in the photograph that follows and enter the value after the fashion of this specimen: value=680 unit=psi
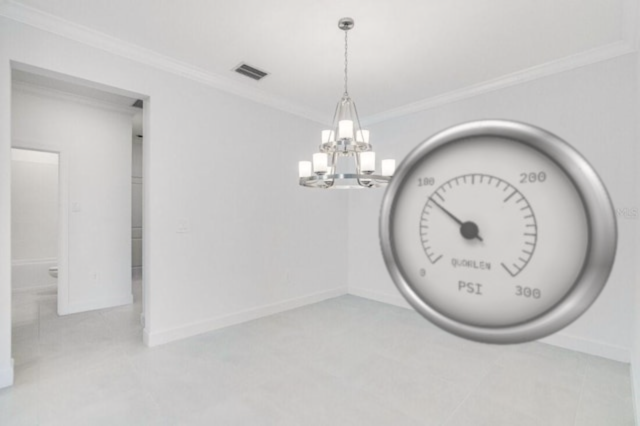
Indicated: value=90 unit=psi
